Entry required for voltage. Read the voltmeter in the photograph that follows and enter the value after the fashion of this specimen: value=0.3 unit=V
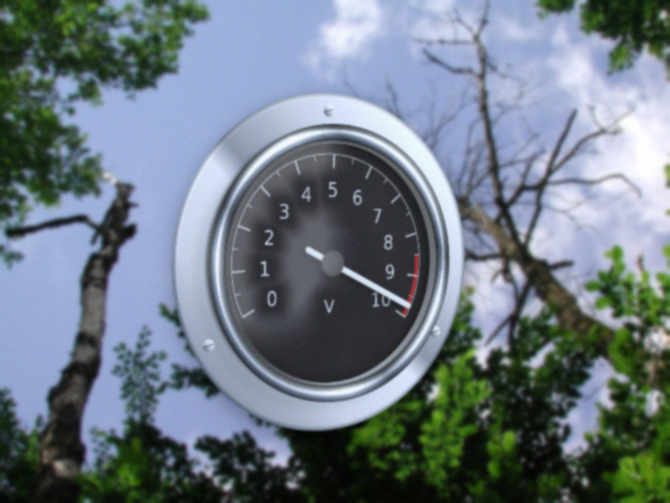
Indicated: value=9.75 unit=V
